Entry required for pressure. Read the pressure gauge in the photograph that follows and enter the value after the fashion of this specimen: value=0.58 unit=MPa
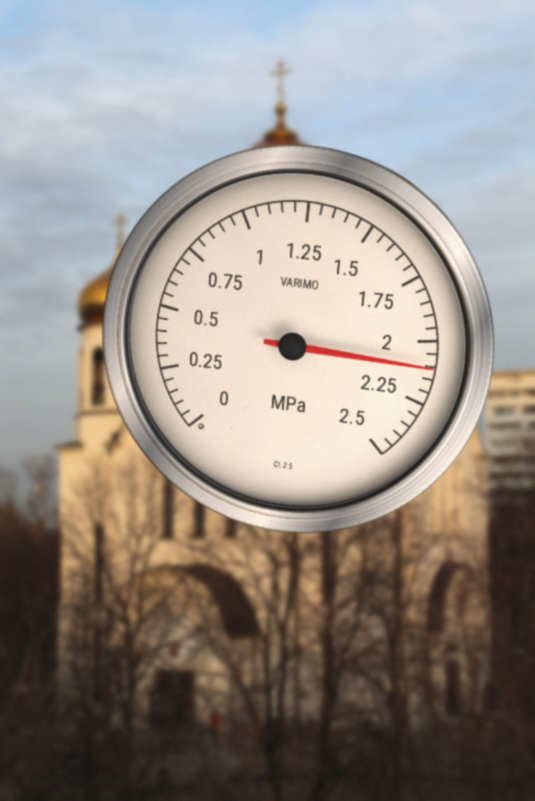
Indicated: value=2.1 unit=MPa
